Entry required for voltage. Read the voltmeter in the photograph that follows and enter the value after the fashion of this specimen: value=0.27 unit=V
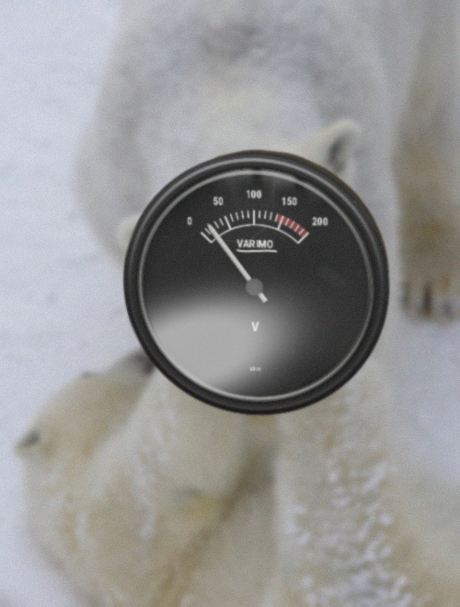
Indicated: value=20 unit=V
